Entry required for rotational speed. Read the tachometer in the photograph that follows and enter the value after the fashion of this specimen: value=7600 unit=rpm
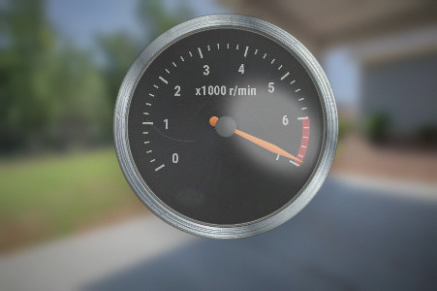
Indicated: value=6900 unit=rpm
